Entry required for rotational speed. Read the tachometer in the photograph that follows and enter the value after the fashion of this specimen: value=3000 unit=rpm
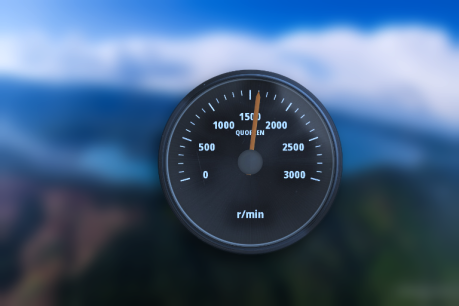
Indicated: value=1600 unit=rpm
